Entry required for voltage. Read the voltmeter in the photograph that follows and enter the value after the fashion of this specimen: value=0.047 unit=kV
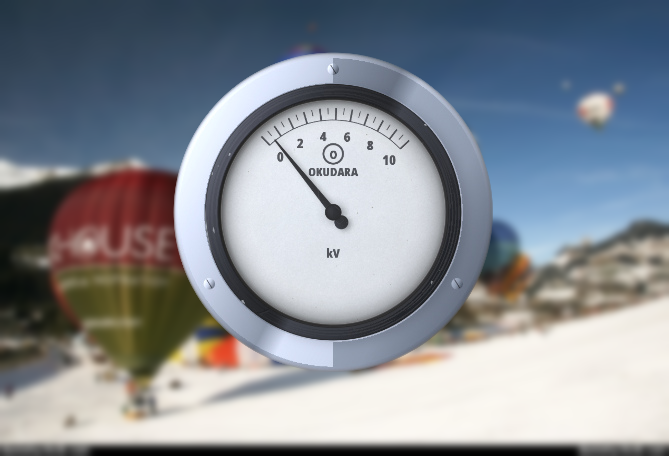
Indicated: value=0.5 unit=kV
